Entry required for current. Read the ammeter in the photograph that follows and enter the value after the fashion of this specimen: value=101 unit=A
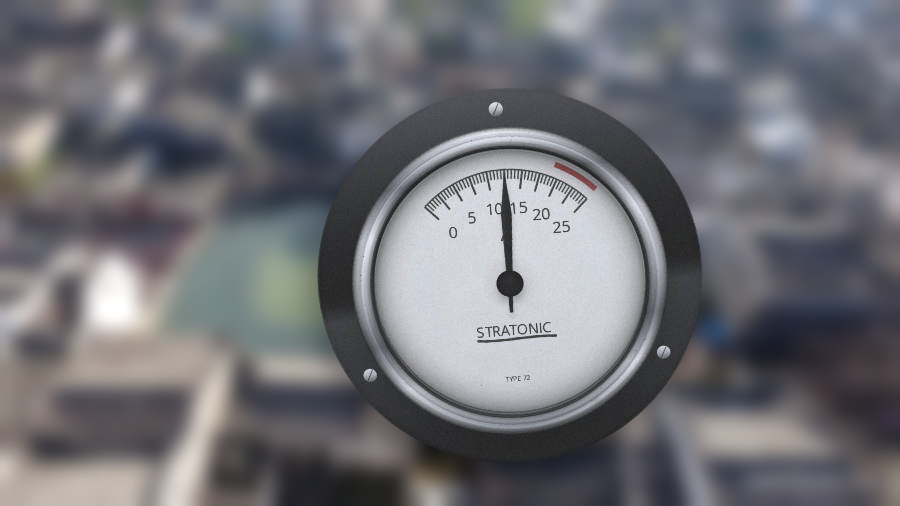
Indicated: value=12.5 unit=A
